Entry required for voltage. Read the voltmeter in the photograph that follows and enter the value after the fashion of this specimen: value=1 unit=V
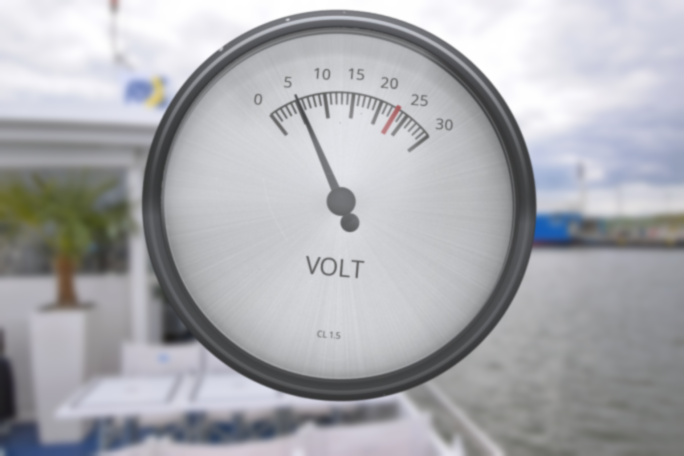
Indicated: value=5 unit=V
